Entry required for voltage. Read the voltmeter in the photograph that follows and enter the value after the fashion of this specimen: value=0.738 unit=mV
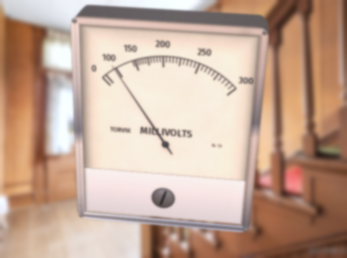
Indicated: value=100 unit=mV
